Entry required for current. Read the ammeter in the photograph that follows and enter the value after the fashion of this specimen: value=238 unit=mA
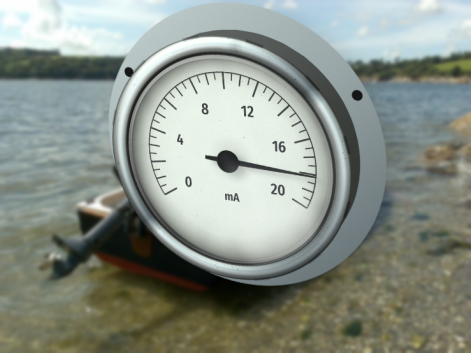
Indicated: value=18 unit=mA
